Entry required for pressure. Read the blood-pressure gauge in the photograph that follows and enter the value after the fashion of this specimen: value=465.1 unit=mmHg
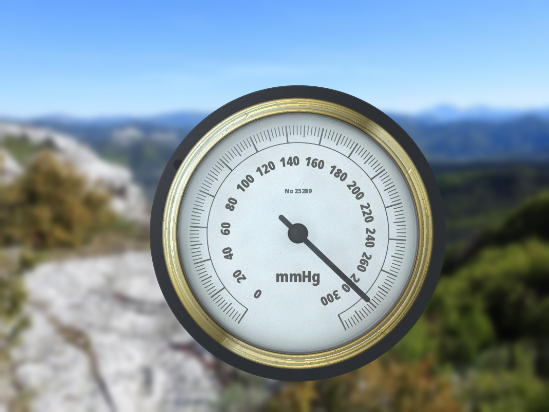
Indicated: value=280 unit=mmHg
